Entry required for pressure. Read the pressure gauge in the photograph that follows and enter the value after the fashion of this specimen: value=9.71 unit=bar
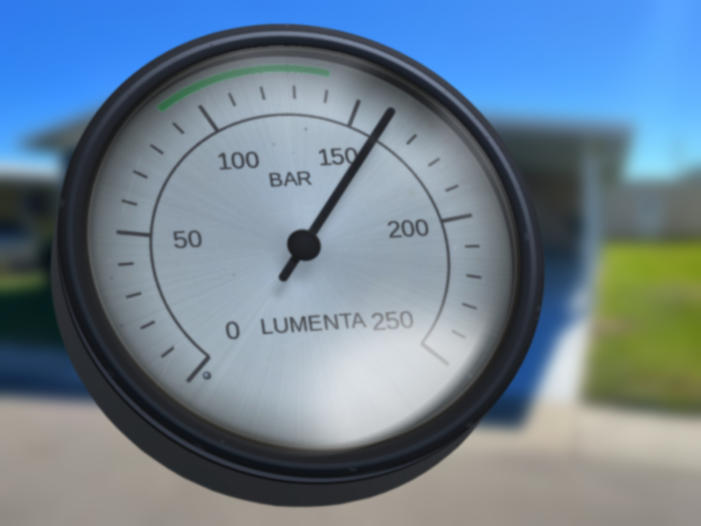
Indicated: value=160 unit=bar
